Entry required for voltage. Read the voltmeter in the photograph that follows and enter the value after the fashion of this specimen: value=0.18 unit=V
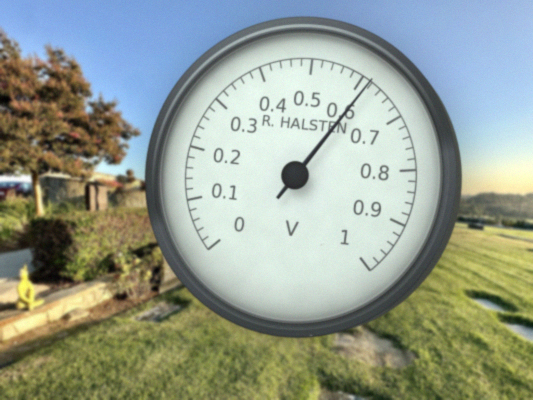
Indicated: value=0.62 unit=V
